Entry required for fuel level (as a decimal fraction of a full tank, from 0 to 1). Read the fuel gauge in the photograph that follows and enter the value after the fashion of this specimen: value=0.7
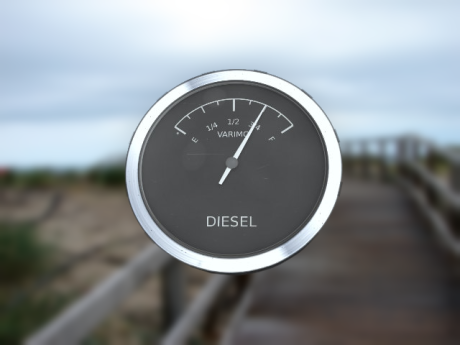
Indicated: value=0.75
